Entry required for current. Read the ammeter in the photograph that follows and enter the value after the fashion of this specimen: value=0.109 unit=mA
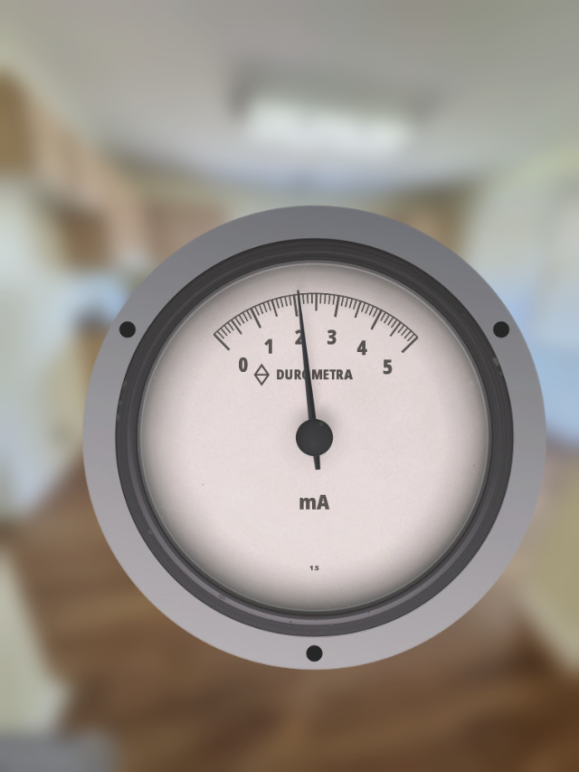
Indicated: value=2.1 unit=mA
